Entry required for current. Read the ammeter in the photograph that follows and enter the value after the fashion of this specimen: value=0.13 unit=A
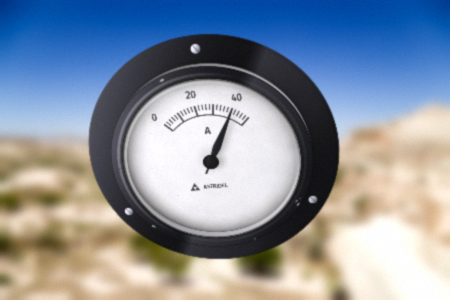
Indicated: value=40 unit=A
